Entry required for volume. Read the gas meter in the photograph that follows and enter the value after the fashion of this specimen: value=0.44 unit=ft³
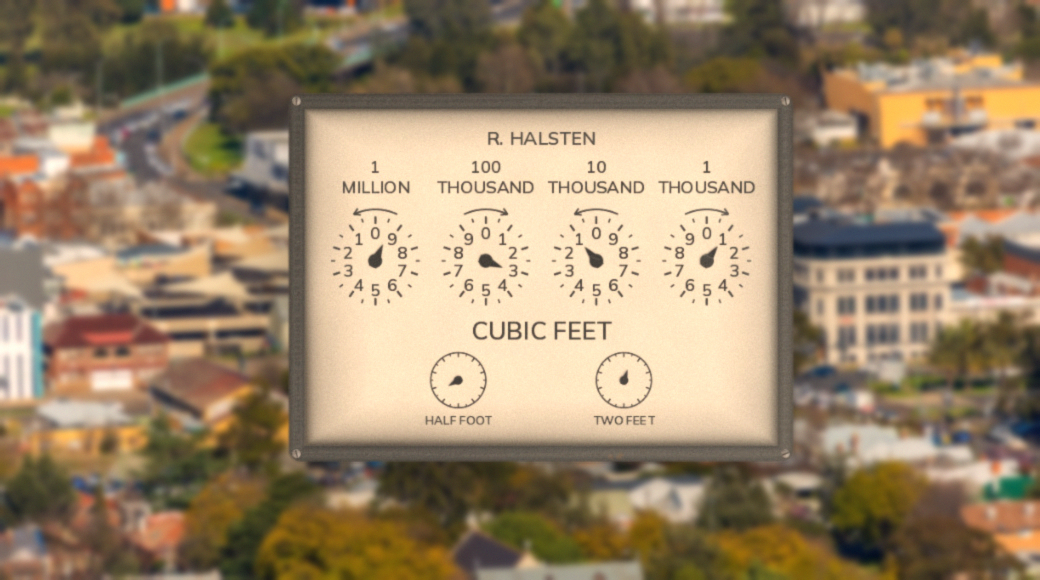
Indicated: value=931100 unit=ft³
